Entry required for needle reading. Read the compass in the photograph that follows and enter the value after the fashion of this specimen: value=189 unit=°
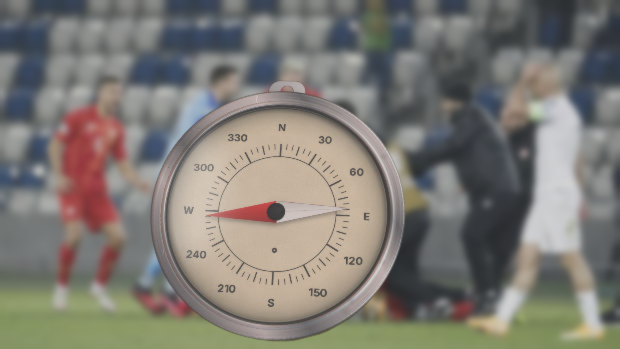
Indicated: value=265 unit=°
